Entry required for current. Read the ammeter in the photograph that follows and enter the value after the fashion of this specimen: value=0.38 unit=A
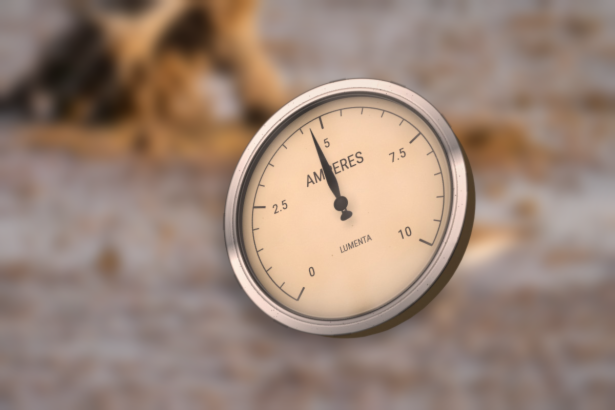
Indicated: value=4.75 unit=A
